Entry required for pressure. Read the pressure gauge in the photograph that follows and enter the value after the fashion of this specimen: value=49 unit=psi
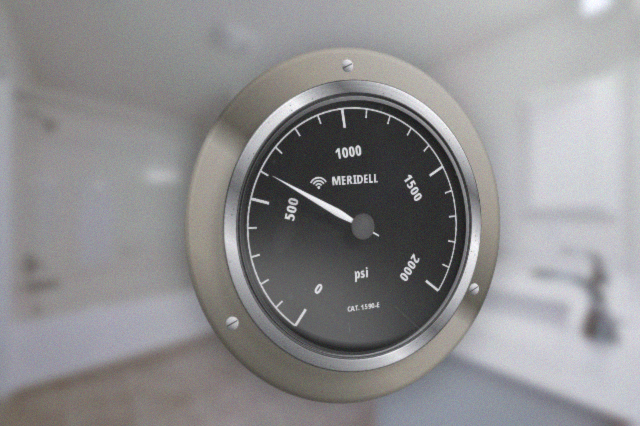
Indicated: value=600 unit=psi
